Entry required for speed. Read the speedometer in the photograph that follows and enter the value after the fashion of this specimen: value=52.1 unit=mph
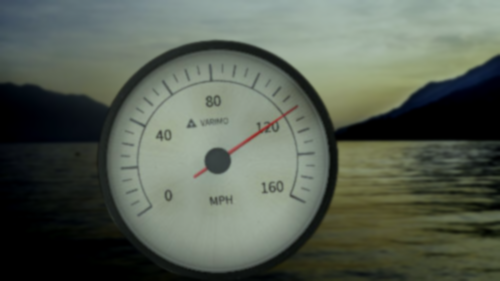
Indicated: value=120 unit=mph
